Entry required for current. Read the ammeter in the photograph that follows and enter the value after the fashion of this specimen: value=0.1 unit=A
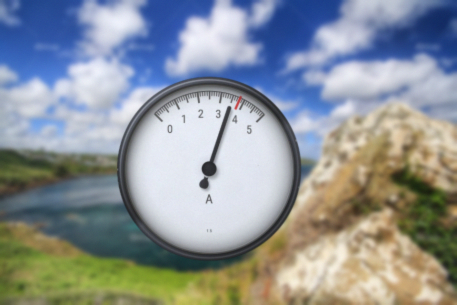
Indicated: value=3.5 unit=A
